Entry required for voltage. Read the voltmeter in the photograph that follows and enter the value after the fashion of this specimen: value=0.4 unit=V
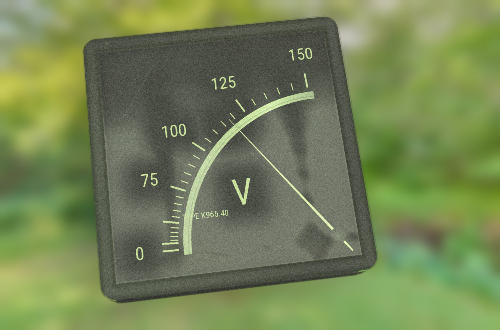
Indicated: value=117.5 unit=V
